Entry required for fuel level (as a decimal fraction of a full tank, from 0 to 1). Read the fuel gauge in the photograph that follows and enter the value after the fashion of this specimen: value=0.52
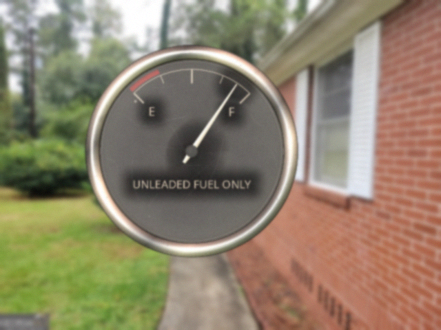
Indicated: value=0.875
